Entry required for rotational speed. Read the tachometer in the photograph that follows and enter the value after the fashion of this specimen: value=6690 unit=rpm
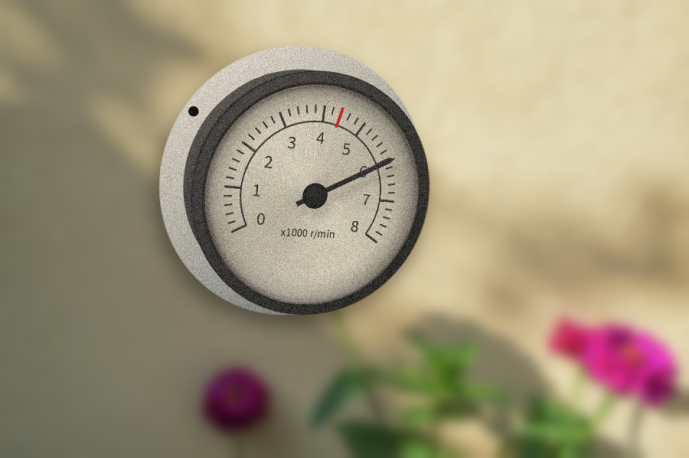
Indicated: value=6000 unit=rpm
